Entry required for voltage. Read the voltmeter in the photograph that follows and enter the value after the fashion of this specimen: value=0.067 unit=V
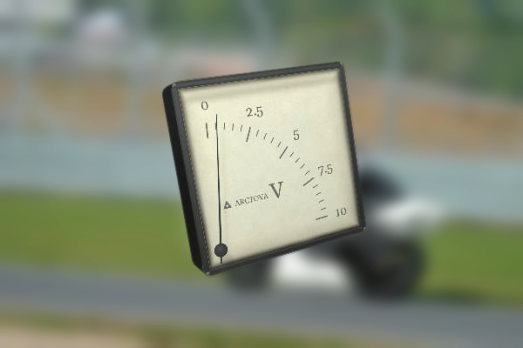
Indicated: value=0.5 unit=V
